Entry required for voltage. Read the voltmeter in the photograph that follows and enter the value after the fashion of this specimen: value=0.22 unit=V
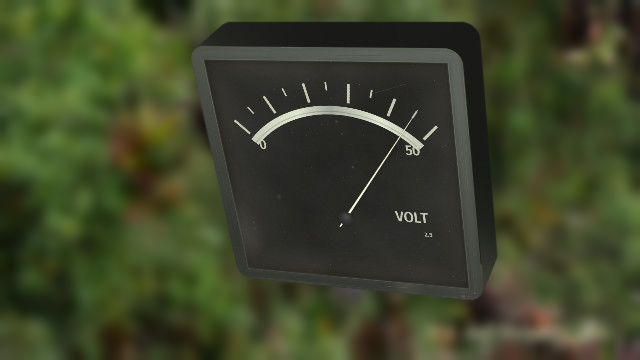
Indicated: value=45 unit=V
